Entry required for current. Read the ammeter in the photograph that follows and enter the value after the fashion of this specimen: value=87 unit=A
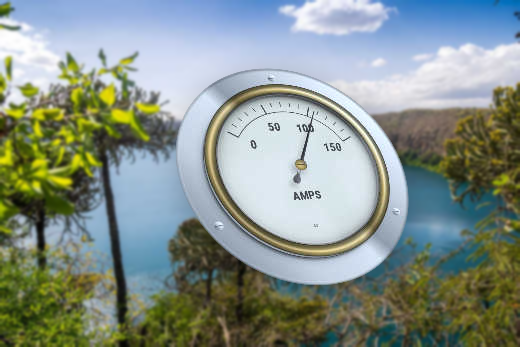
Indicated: value=105 unit=A
